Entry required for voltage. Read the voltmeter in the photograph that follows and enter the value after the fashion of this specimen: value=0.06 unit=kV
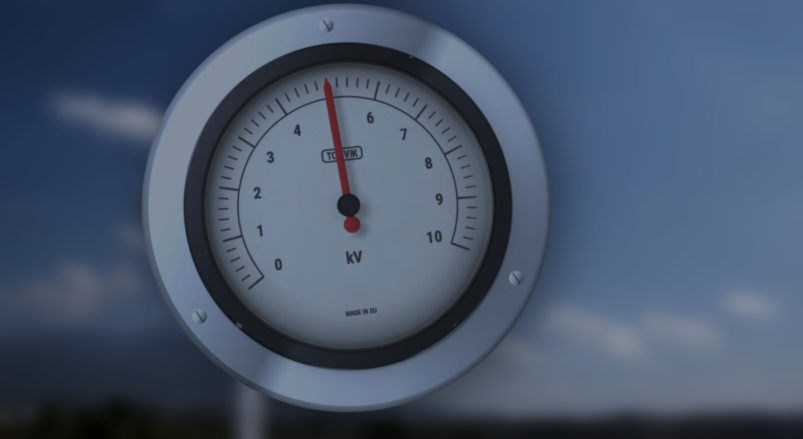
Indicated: value=5 unit=kV
